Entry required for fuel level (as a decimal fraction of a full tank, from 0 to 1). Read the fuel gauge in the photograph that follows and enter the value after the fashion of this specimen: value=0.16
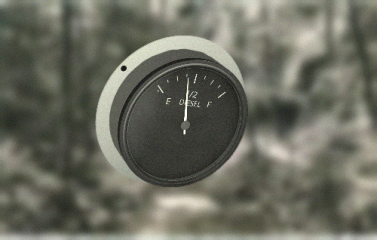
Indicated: value=0.375
